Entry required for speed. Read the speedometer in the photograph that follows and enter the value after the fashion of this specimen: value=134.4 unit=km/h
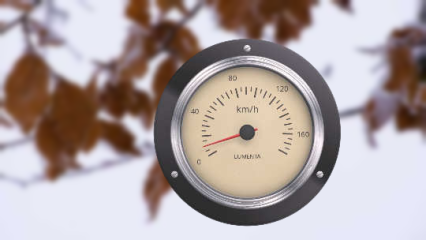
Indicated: value=10 unit=km/h
